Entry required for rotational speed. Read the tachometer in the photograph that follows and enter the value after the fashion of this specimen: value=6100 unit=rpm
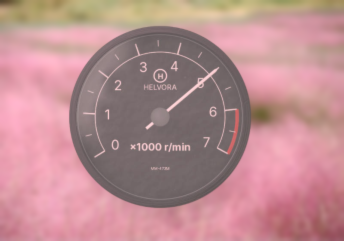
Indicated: value=5000 unit=rpm
